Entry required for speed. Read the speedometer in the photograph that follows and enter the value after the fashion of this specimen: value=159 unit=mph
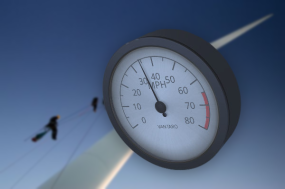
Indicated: value=35 unit=mph
